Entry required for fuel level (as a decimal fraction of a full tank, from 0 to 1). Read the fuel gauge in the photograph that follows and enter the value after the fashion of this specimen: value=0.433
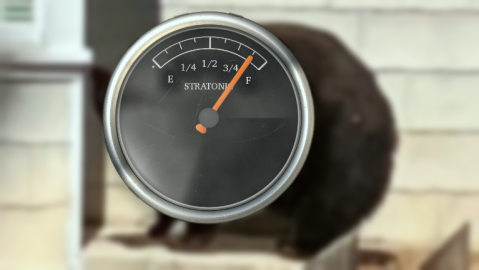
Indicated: value=0.875
